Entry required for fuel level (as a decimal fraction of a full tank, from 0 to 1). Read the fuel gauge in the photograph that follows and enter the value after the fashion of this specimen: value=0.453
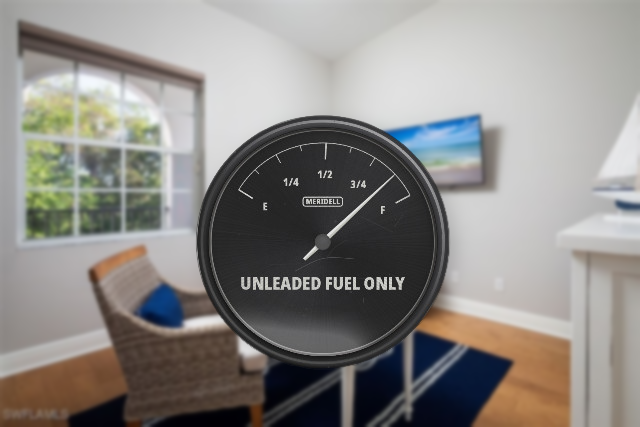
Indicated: value=0.875
